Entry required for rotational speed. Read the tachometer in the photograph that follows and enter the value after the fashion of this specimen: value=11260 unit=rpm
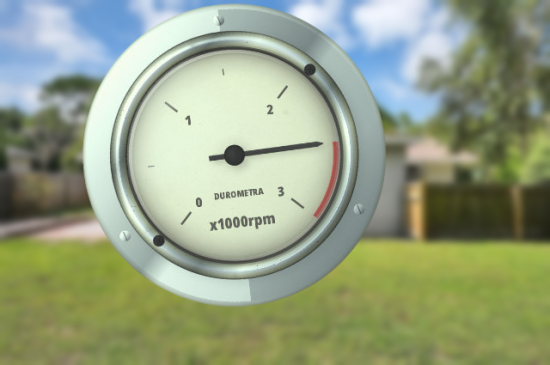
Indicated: value=2500 unit=rpm
